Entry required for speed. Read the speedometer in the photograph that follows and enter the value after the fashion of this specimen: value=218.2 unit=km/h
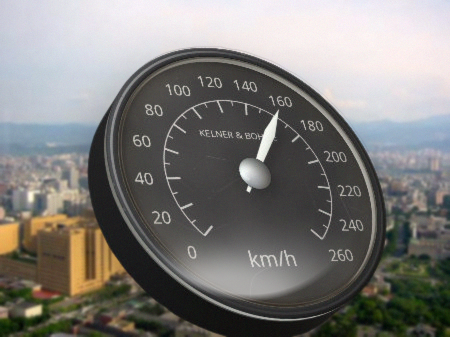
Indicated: value=160 unit=km/h
